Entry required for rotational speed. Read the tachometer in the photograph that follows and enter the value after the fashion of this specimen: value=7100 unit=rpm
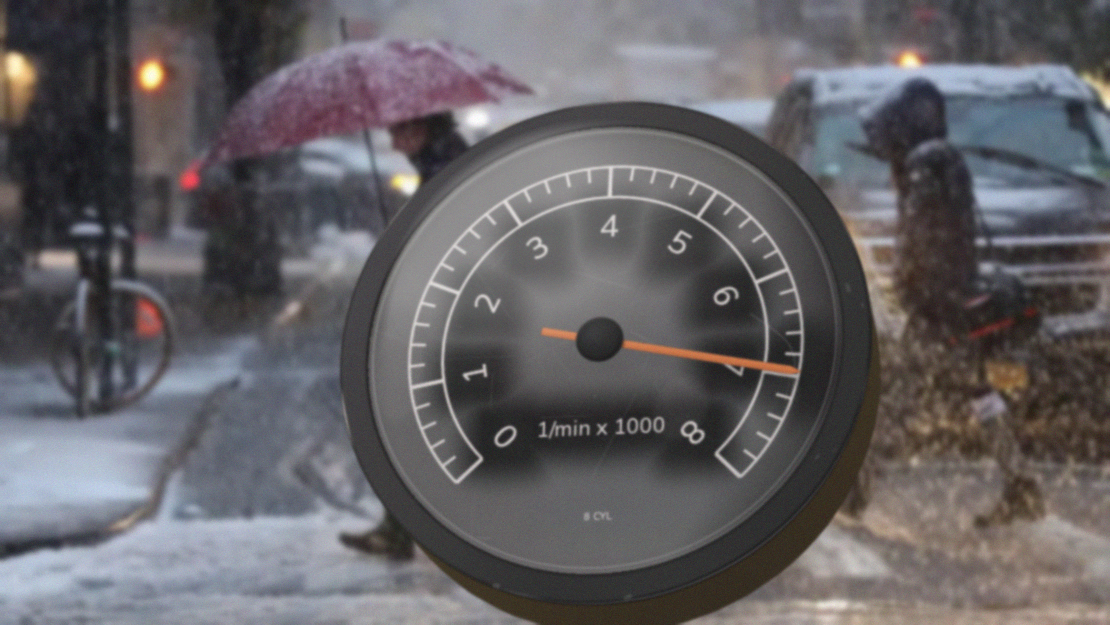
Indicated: value=7000 unit=rpm
